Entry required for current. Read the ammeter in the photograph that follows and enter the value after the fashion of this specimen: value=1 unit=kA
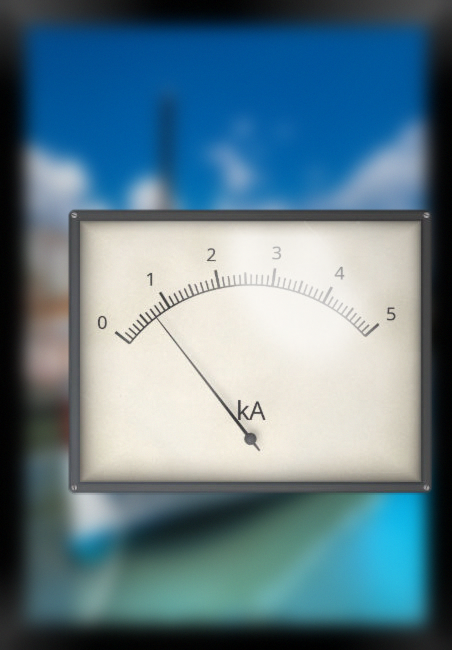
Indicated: value=0.7 unit=kA
